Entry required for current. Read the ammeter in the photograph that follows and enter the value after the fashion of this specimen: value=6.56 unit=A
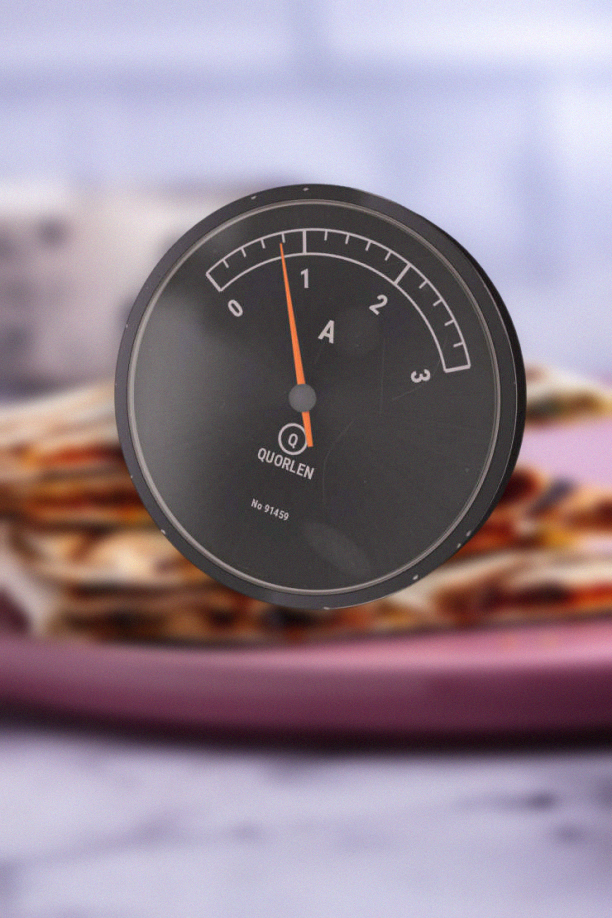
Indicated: value=0.8 unit=A
